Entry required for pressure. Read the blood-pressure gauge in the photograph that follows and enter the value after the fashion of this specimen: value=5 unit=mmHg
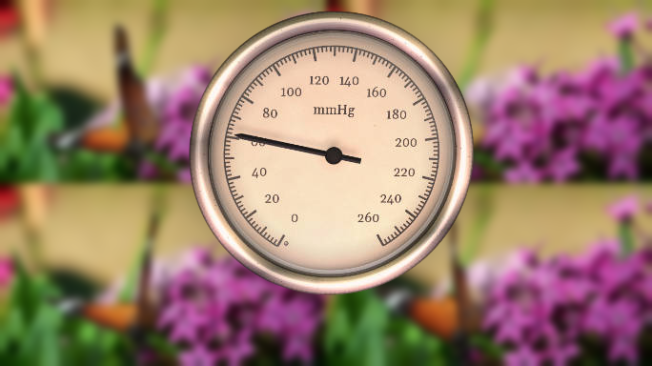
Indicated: value=62 unit=mmHg
